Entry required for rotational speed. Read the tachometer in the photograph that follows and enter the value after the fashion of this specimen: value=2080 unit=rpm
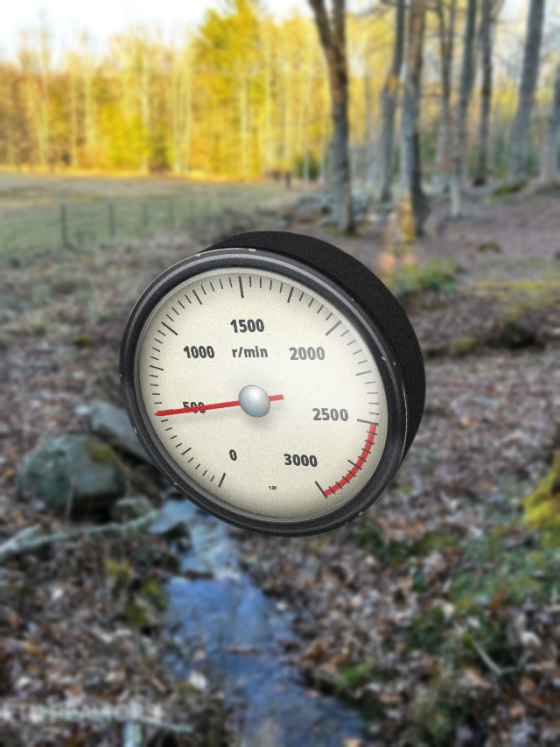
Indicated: value=500 unit=rpm
